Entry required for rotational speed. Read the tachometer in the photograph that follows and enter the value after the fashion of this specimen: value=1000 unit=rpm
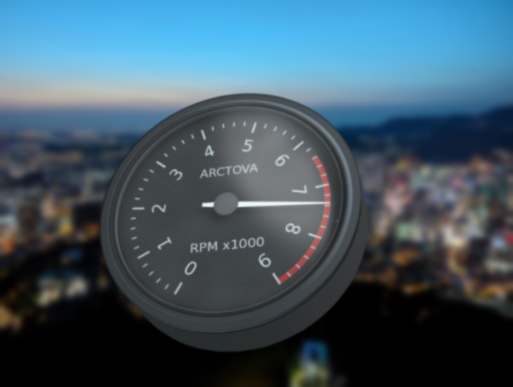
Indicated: value=7400 unit=rpm
